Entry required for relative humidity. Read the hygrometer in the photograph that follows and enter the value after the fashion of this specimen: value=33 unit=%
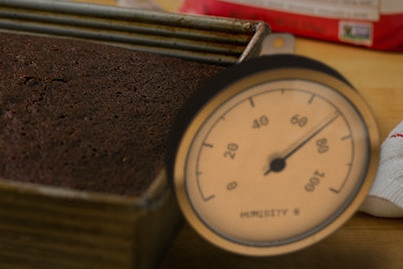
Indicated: value=70 unit=%
